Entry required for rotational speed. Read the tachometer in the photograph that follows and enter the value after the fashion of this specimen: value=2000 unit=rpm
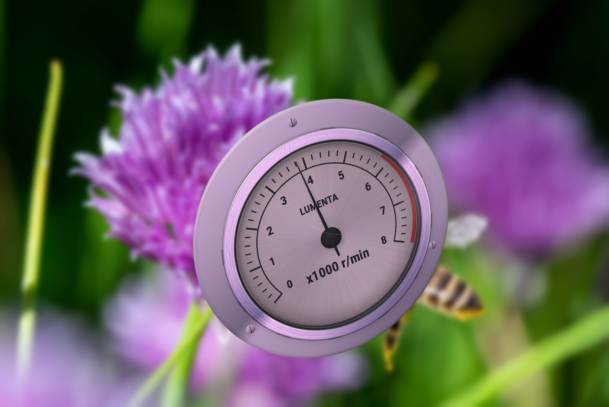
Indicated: value=3800 unit=rpm
